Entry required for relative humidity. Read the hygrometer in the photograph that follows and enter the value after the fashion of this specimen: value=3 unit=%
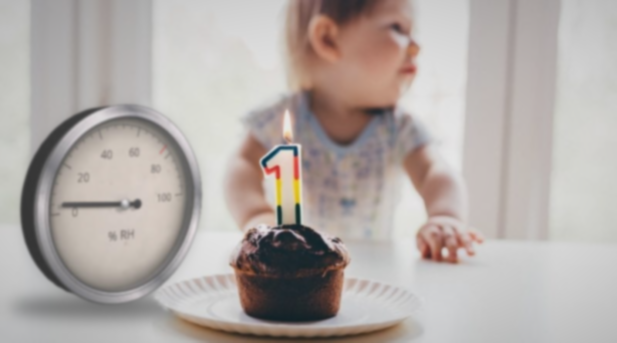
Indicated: value=4 unit=%
